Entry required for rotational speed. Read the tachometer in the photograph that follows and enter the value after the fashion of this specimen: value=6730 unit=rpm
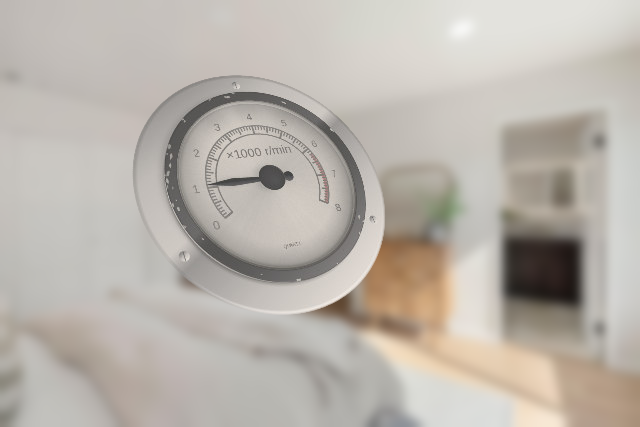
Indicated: value=1000 unit=rpm
